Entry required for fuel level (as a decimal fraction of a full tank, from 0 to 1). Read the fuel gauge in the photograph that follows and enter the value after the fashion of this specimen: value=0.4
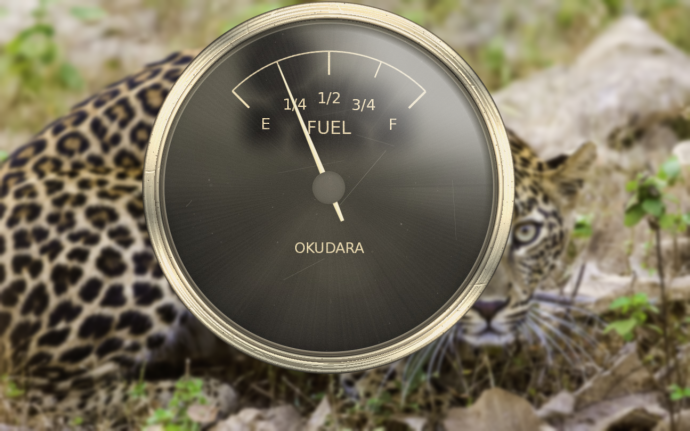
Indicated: value=0.25
